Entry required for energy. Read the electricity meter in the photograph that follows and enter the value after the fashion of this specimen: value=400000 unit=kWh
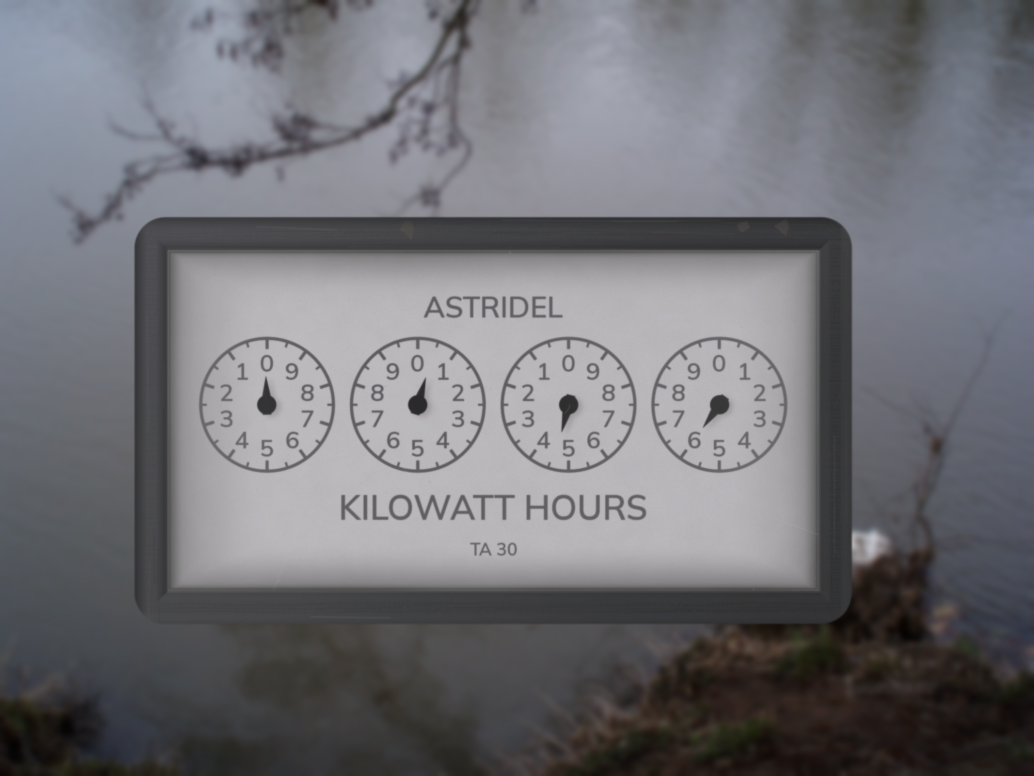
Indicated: value=46 unit=kWh
